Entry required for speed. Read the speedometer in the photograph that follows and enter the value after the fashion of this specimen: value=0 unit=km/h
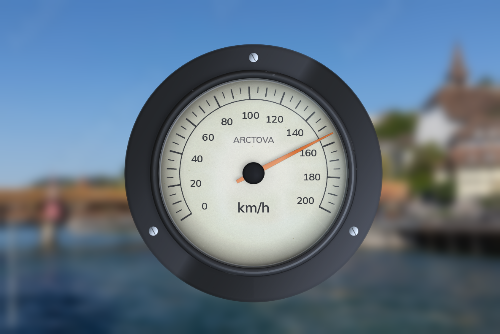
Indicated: value=155 unit=km/h
